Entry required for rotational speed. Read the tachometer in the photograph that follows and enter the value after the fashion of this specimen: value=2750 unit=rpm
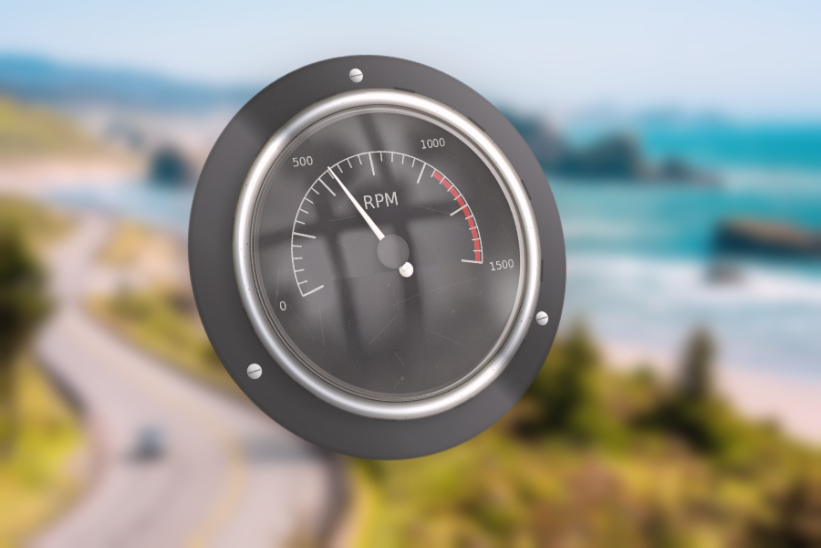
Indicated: value=550 unit=rpm
